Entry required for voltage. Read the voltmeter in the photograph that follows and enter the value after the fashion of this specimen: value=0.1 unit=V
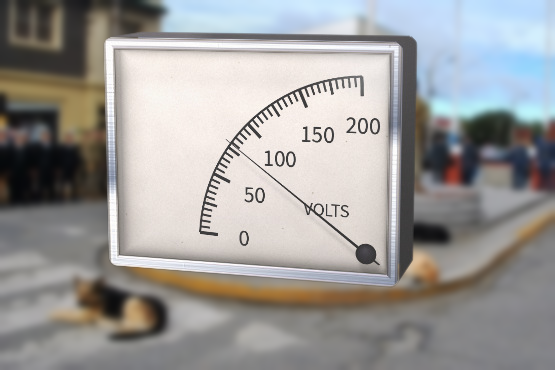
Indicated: value=80 unit=V
